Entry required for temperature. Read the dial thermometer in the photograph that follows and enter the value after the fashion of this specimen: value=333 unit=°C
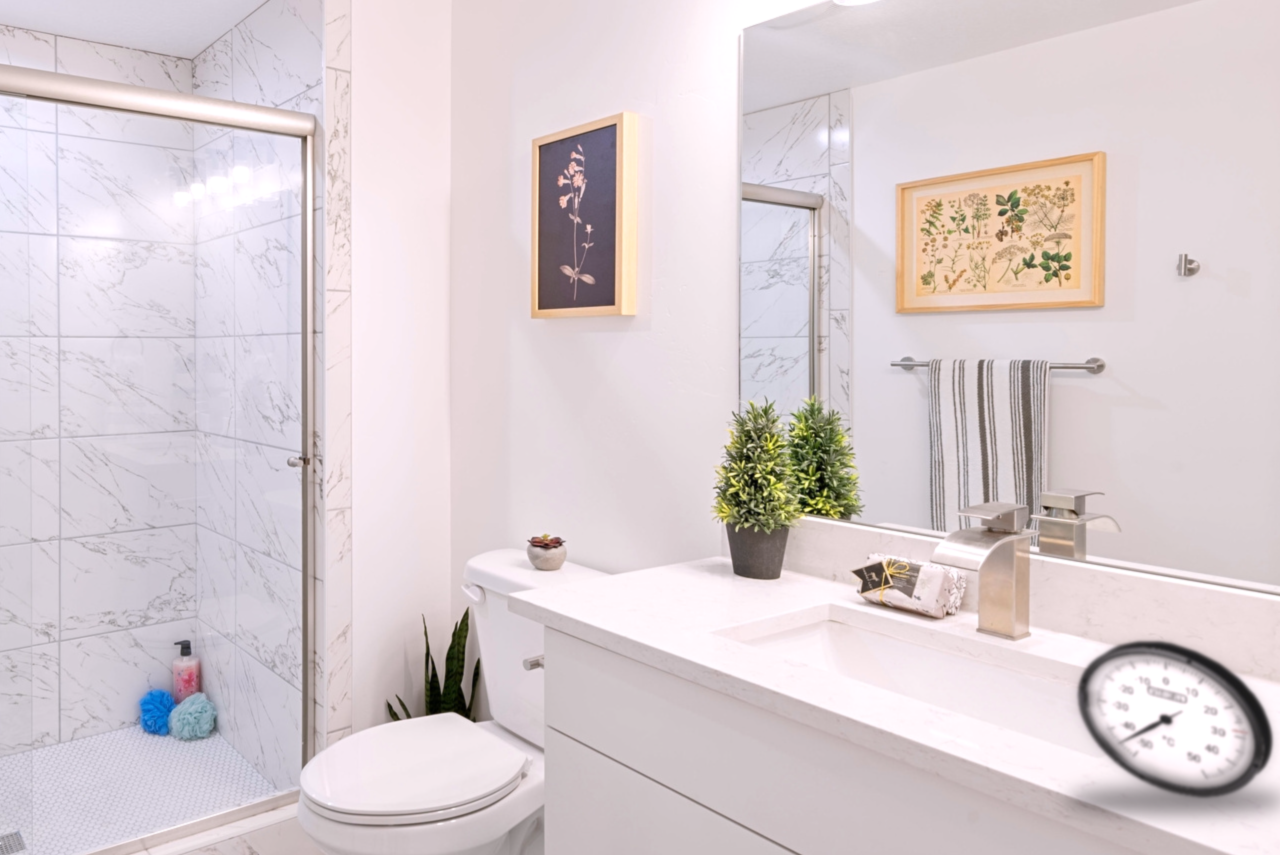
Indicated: value=-45 unit=°C
